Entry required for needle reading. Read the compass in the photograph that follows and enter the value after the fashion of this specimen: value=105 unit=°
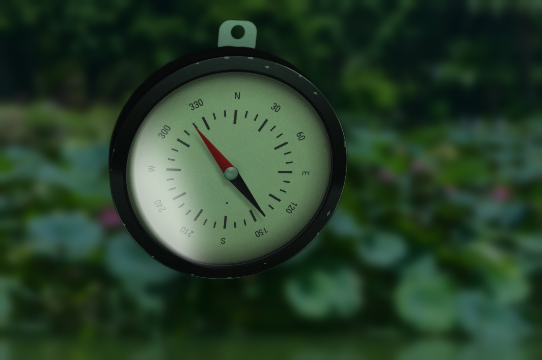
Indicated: value=320 unit=°
